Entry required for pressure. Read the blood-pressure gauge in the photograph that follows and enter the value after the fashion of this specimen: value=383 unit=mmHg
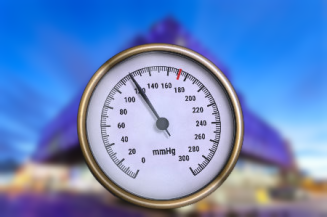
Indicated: value=120 unit=mmHg
